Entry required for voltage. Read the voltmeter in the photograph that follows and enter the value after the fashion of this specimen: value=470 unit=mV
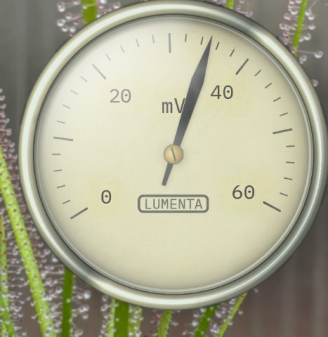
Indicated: value=35 unit=mV
